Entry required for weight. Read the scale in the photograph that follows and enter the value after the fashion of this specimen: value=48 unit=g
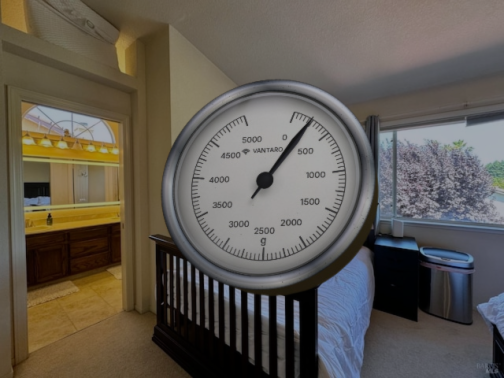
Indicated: value=250 unit=g
